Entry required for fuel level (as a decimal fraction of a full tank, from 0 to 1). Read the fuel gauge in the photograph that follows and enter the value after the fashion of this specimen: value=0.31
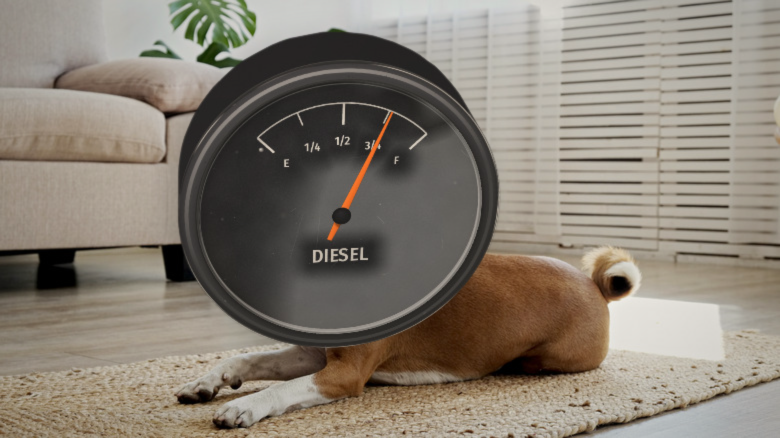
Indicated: value=0.75
